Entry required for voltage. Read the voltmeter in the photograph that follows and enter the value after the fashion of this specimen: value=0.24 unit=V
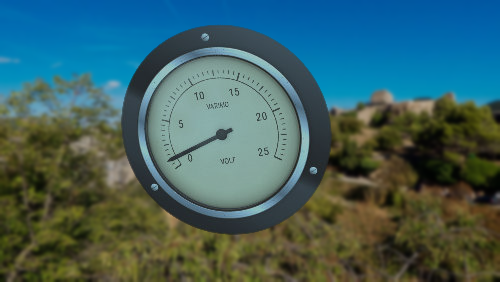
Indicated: value=1 unit=V
